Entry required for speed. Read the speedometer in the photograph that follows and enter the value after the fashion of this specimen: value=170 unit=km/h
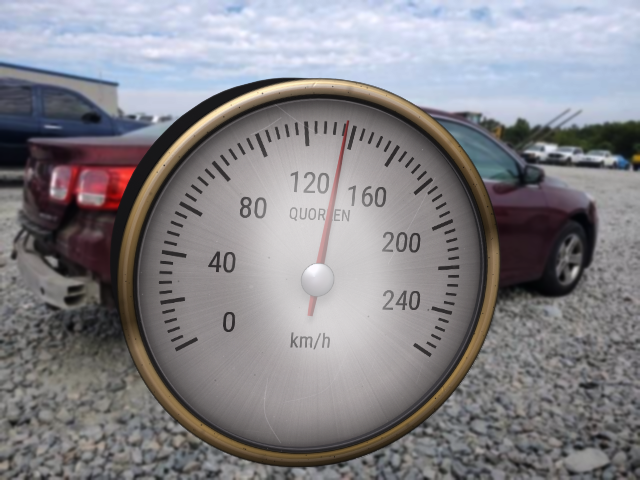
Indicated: value=136 unit=km/h
